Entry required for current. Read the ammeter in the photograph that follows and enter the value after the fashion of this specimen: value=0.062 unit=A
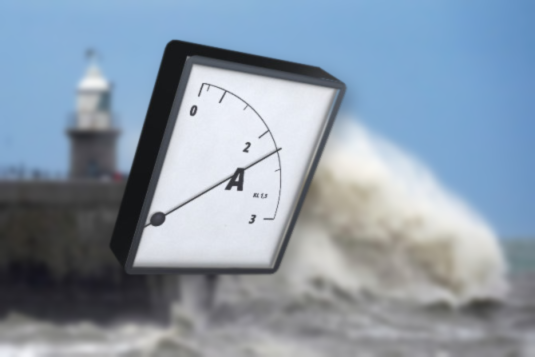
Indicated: value=2.25 unit=A
